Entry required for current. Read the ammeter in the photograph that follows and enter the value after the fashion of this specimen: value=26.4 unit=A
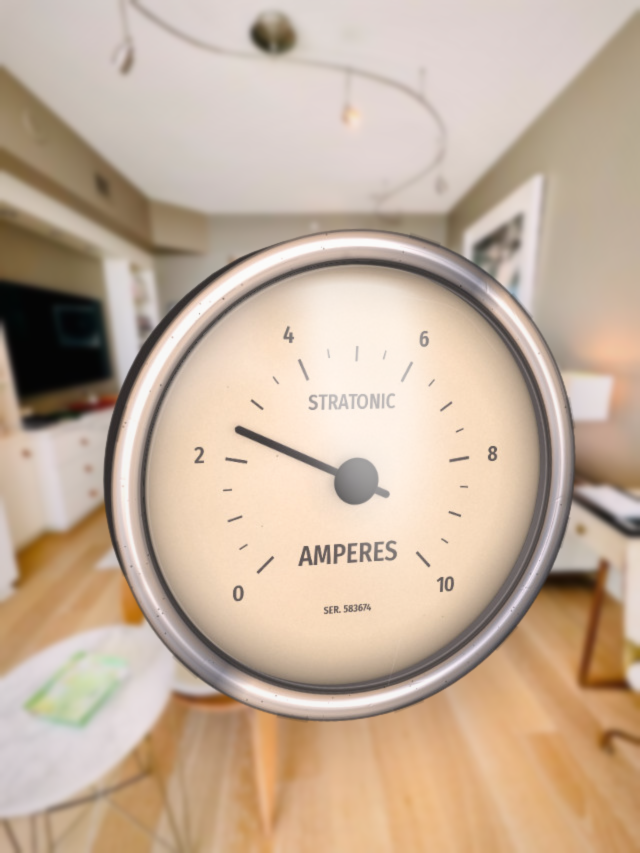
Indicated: value=2.5 unit=A
